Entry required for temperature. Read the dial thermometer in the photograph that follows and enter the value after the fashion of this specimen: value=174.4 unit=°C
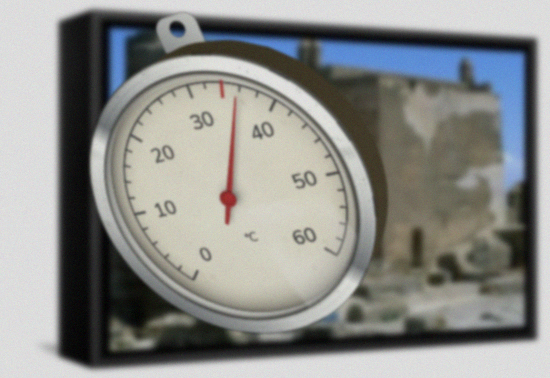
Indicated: value=36 unit=°C
